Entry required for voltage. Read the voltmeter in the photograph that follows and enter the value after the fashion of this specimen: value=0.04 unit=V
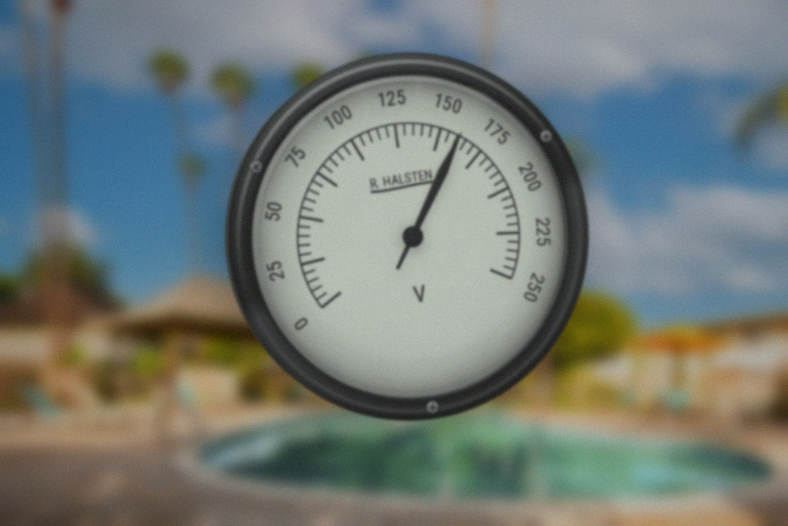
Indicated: value=160 unit=V
